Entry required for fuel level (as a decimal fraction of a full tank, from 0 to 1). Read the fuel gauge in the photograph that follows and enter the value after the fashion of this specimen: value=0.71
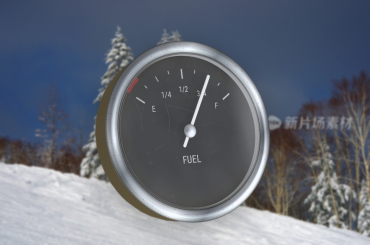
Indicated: value=0.75
